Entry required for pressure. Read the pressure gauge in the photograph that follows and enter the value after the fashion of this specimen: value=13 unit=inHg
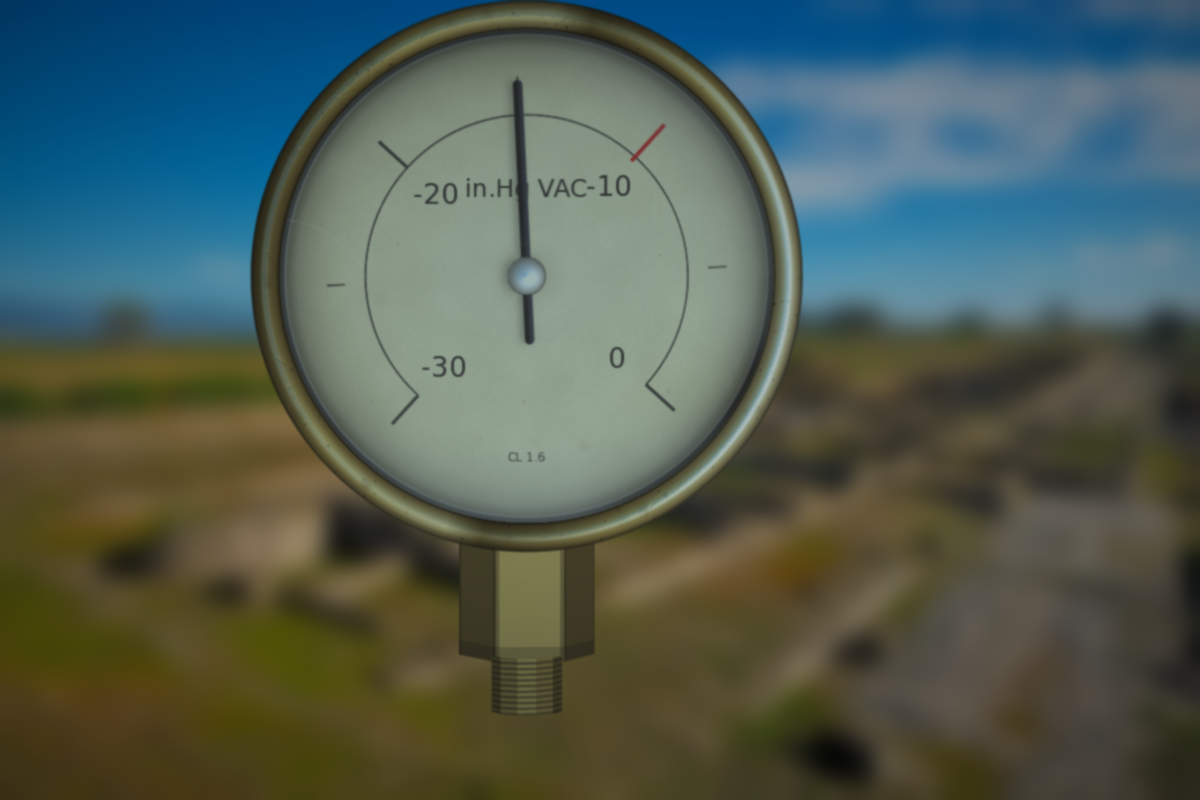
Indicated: value=-15 unit=inHg
